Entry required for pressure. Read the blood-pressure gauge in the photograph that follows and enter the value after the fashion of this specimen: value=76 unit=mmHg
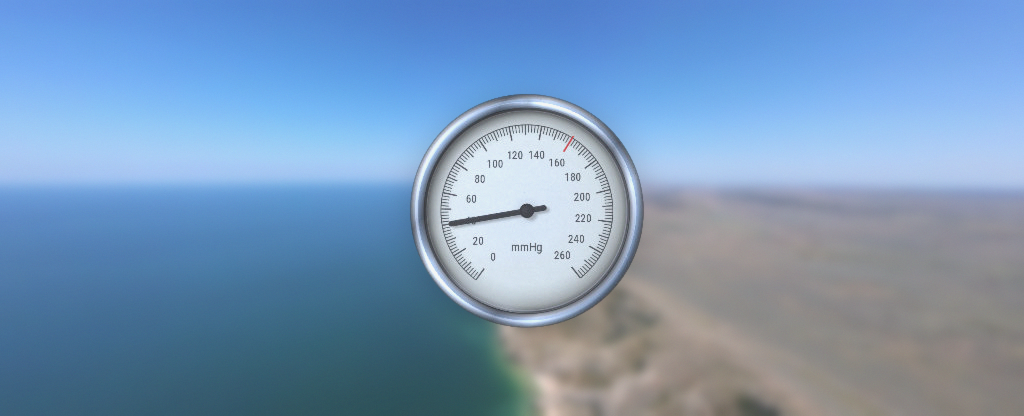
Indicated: value=40 unit=mmHg
